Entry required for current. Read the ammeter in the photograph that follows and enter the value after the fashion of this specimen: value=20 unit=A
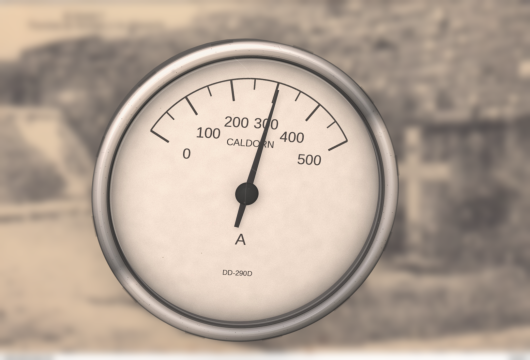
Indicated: value=300 unit=A
